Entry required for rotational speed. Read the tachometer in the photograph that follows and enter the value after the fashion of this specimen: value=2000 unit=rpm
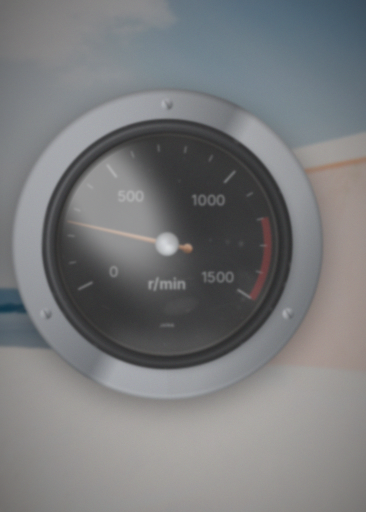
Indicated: value=250 unit=rpm
